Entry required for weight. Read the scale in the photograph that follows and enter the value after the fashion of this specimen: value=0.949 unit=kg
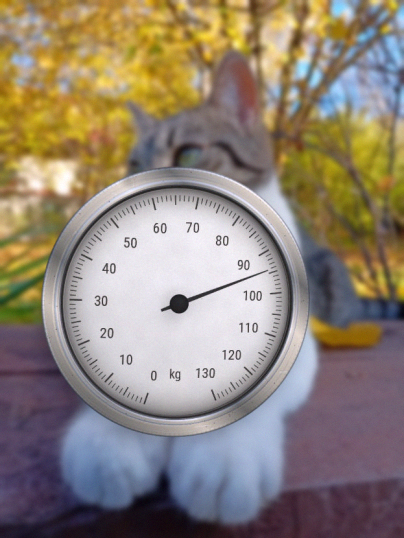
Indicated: value=94 unit=kg
